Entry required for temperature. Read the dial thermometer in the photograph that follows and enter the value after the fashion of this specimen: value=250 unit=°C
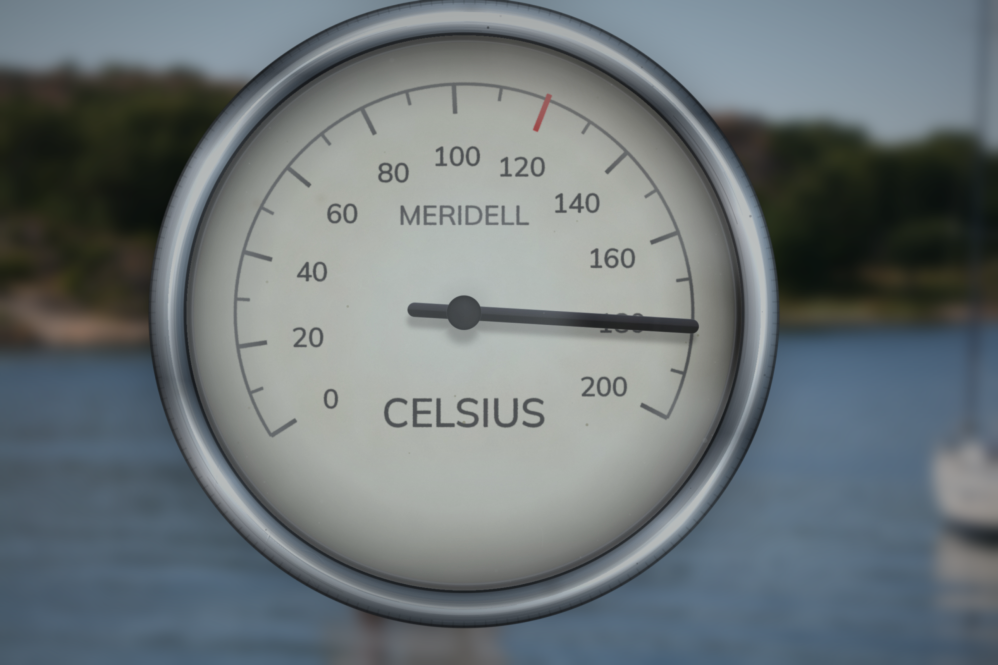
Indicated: value=180 unit=°C
